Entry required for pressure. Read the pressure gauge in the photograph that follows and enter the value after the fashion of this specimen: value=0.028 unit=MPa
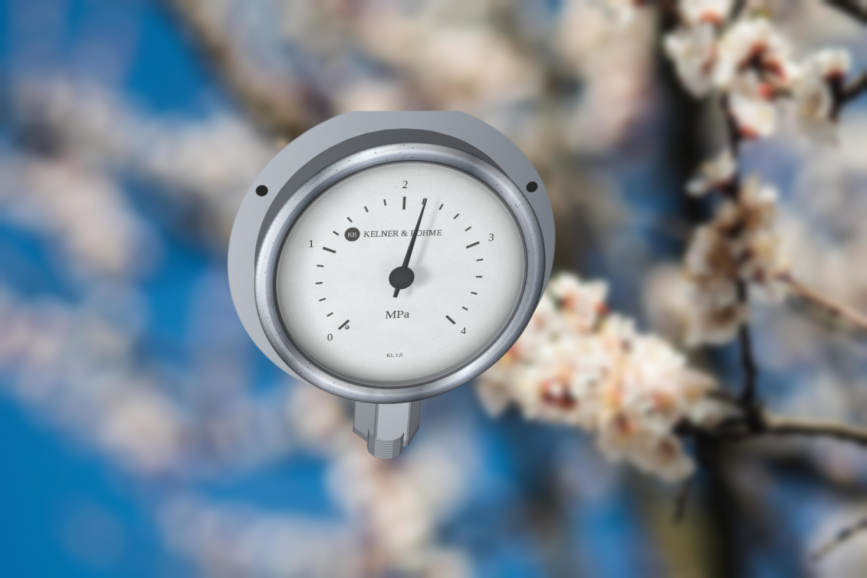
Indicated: value=2.2 unit=MPa
